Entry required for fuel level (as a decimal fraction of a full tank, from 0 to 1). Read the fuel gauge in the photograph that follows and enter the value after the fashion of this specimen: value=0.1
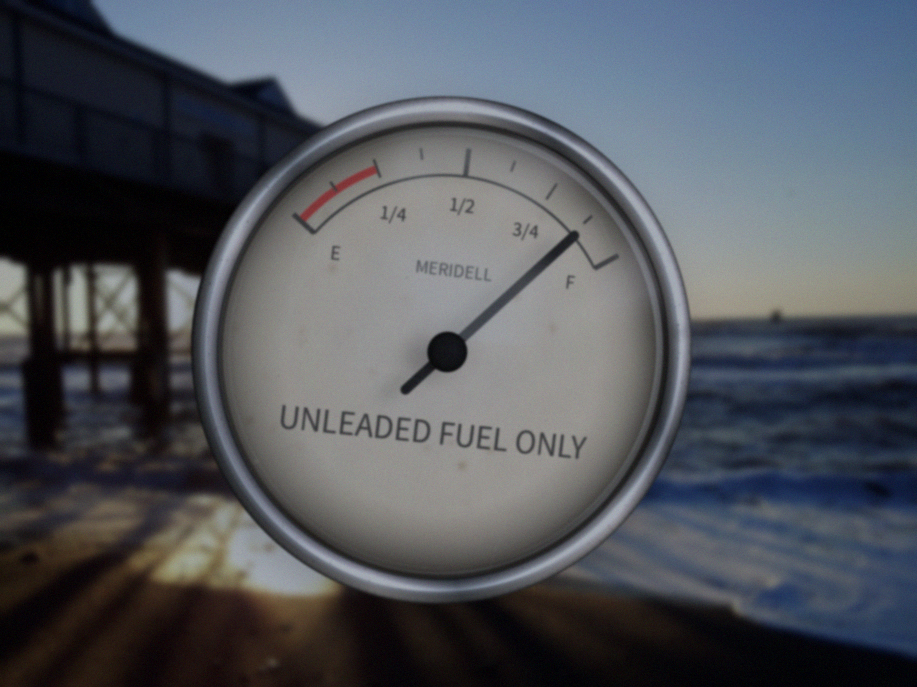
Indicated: value=0.875
